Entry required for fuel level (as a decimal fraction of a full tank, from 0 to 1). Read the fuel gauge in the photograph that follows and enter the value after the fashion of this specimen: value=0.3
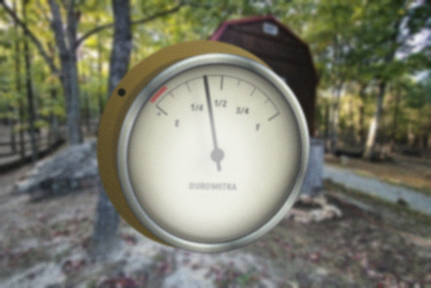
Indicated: value=0.375
